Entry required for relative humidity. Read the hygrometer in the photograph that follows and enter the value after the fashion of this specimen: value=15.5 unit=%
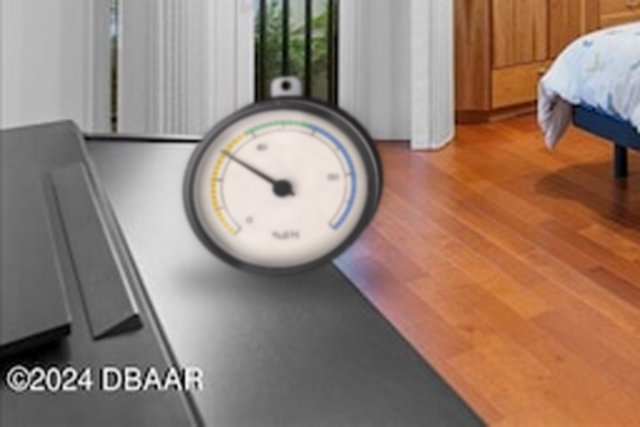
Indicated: value=30 unit=%
